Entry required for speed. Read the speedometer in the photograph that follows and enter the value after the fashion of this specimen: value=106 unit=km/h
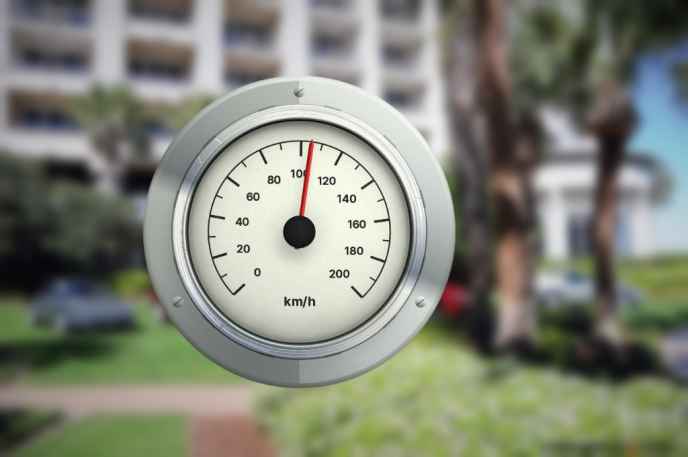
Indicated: value=105 unit=km/h
